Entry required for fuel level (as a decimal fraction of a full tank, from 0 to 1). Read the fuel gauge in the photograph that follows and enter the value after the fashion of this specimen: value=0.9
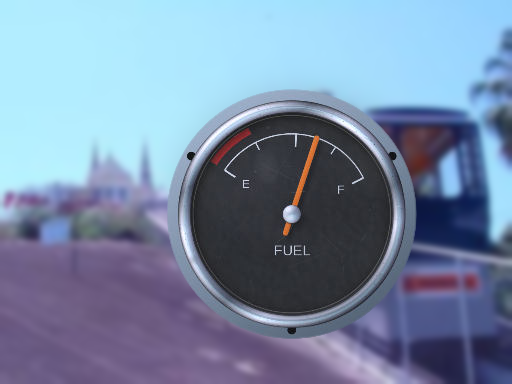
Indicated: value=0.625
